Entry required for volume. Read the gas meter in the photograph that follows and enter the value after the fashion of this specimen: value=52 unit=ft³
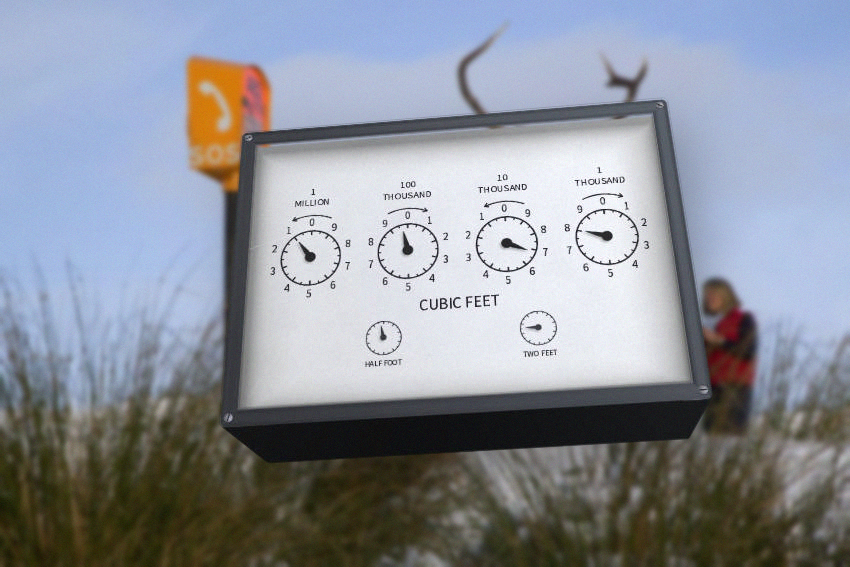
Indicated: value=96800 unit=ft³
